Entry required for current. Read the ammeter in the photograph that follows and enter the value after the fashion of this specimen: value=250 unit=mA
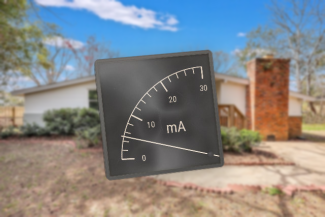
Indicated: value=5 unit=mA
